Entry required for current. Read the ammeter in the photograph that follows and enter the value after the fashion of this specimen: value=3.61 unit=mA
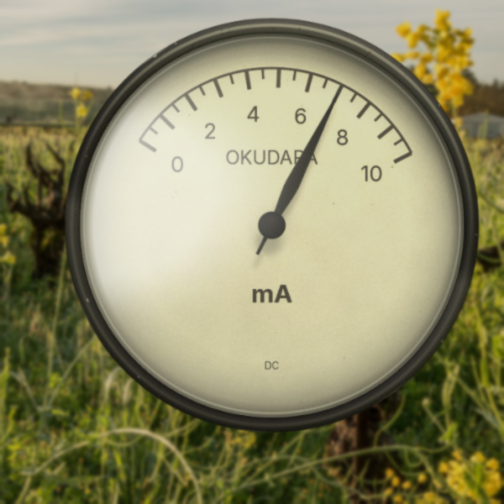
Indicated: value=7 unit=mA
